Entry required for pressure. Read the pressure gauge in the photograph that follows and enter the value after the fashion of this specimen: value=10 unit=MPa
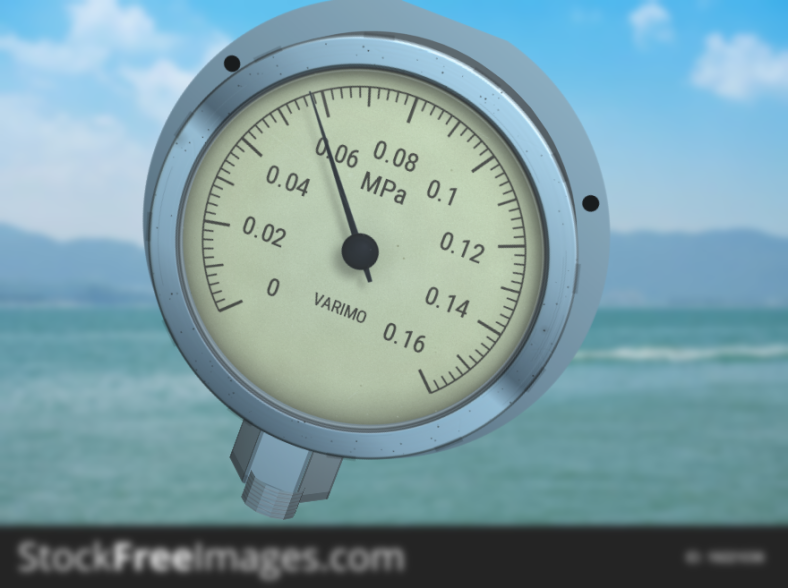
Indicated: value=0.058 unit=MPa
